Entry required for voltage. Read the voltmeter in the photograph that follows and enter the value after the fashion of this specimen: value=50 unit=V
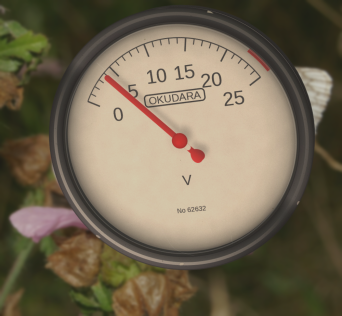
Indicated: value=4 unit=V
